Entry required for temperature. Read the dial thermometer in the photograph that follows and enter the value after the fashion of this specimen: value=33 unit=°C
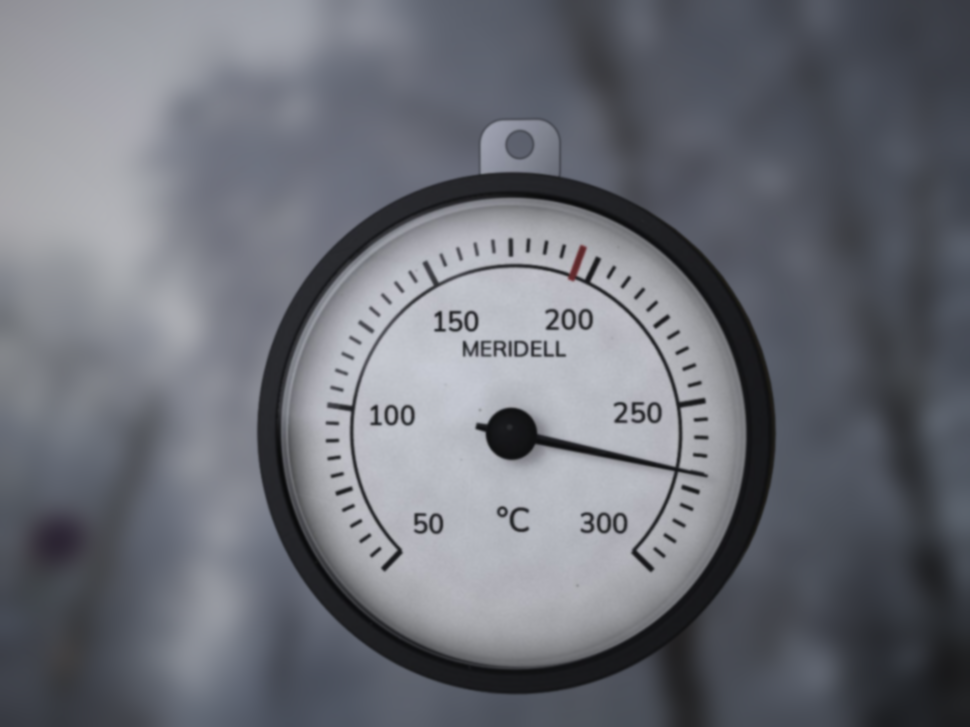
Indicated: value=270 unit=°C
